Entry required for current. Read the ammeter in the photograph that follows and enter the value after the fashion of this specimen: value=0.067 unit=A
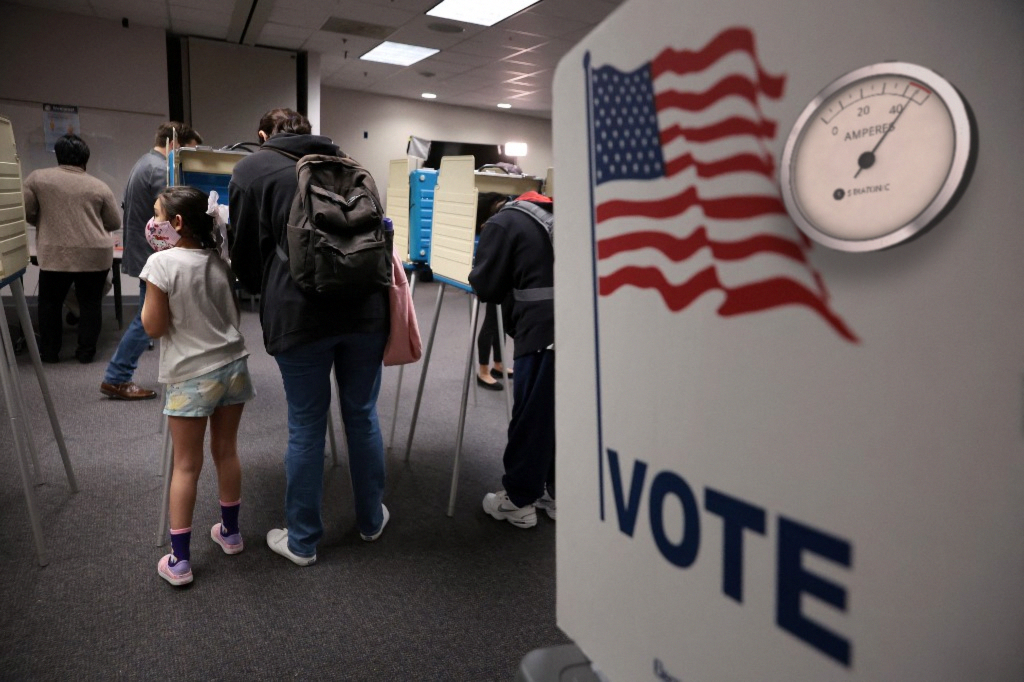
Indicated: value=45 unit=A
